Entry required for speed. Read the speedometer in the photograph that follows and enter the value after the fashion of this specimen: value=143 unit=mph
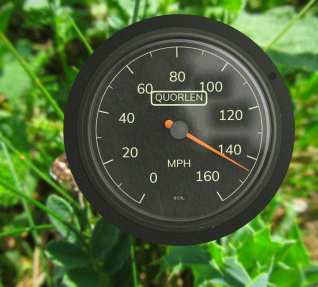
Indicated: value=145 unit=mph
